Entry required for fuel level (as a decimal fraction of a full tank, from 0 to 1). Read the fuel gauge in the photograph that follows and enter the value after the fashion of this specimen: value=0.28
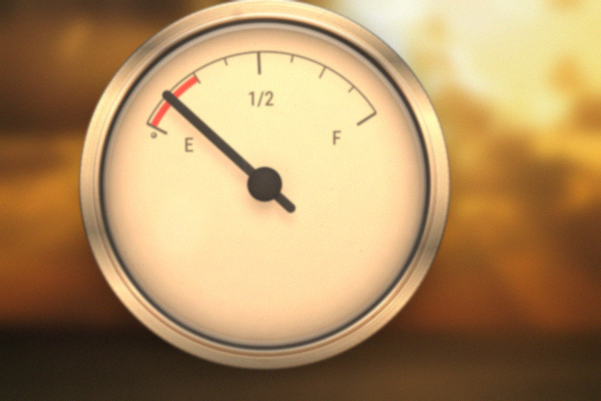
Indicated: value=0.125
